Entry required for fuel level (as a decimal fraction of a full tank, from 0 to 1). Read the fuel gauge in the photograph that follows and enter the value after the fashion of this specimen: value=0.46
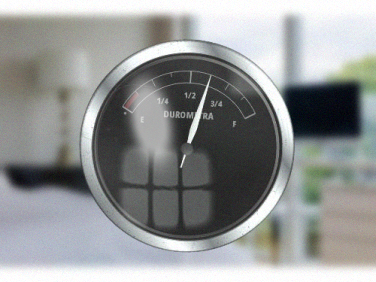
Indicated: value=0.625
